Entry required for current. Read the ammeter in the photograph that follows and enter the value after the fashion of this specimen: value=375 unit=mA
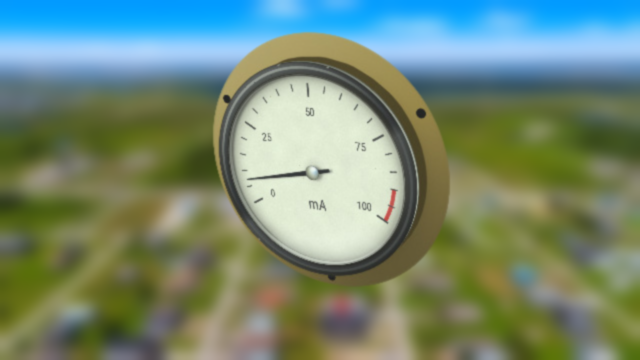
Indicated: value=7.5 unit=mA
